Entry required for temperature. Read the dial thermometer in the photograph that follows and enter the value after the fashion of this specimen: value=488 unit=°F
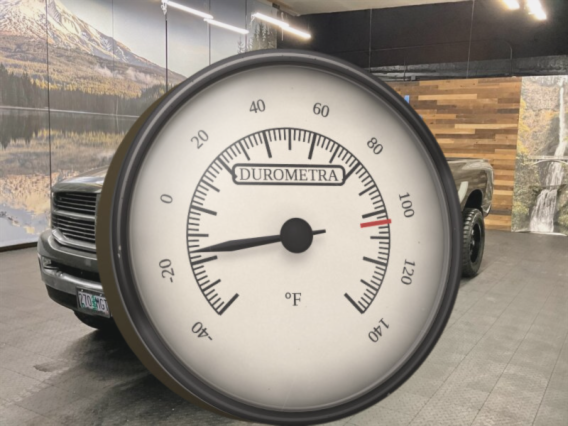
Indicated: value=-16 unit=°F
